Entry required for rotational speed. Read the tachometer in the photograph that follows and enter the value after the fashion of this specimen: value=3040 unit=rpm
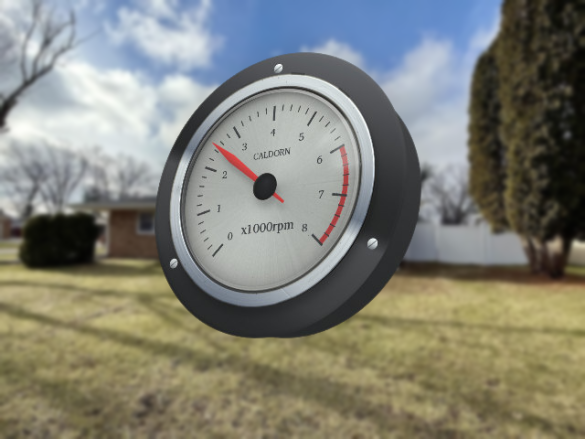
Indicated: value=2500 unit=rpm
